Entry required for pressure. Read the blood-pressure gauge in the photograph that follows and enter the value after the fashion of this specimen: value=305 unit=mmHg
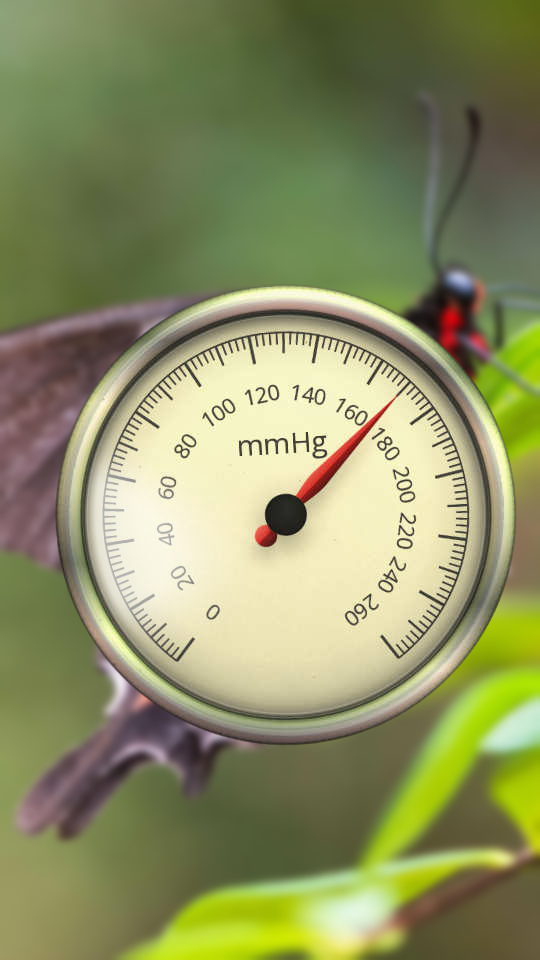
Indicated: value=170 unit=mmHg
